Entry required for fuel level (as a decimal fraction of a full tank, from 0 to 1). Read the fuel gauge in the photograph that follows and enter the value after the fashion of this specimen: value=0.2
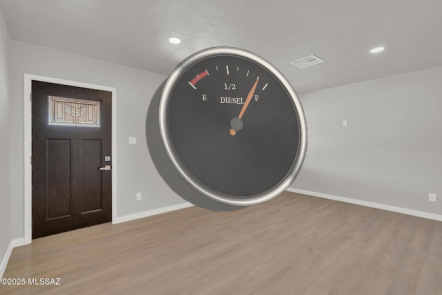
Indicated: value=0.875
